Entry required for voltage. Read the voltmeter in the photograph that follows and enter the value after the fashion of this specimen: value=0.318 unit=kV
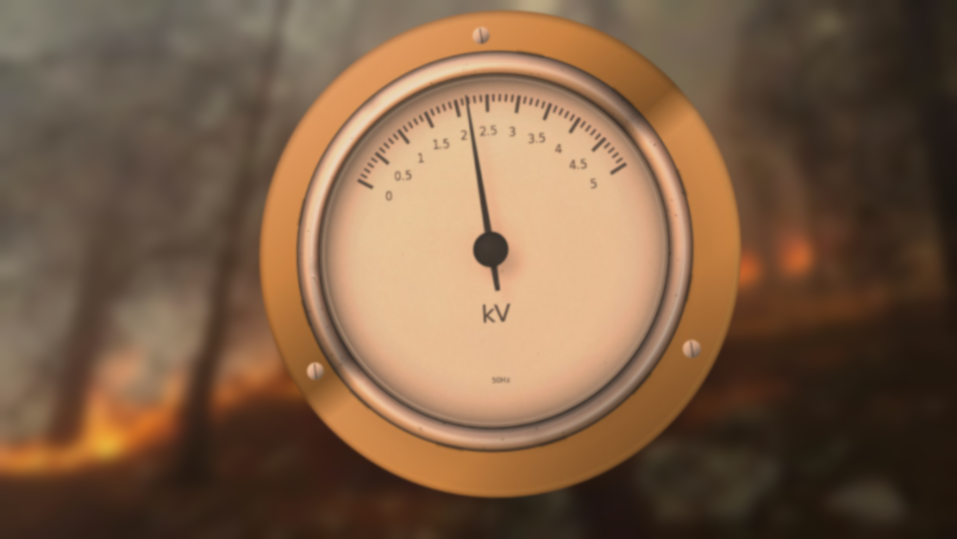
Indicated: value=2.2 unit=kV
